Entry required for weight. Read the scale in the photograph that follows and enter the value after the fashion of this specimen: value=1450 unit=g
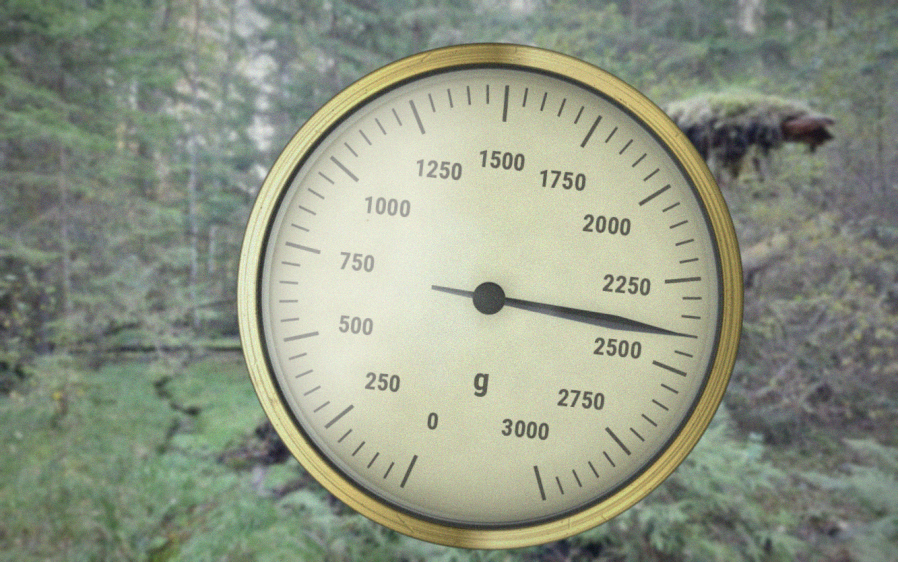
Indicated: value=2400 unit=g
